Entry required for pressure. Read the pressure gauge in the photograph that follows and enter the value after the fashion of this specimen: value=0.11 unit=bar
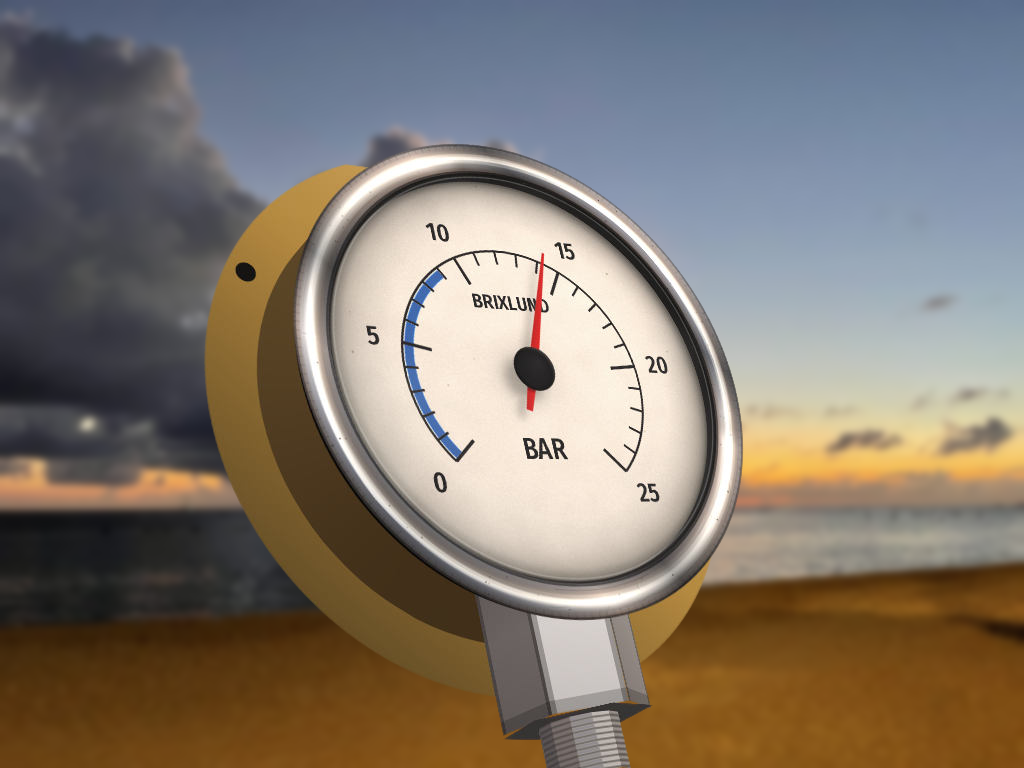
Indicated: value=14 unit=bar
